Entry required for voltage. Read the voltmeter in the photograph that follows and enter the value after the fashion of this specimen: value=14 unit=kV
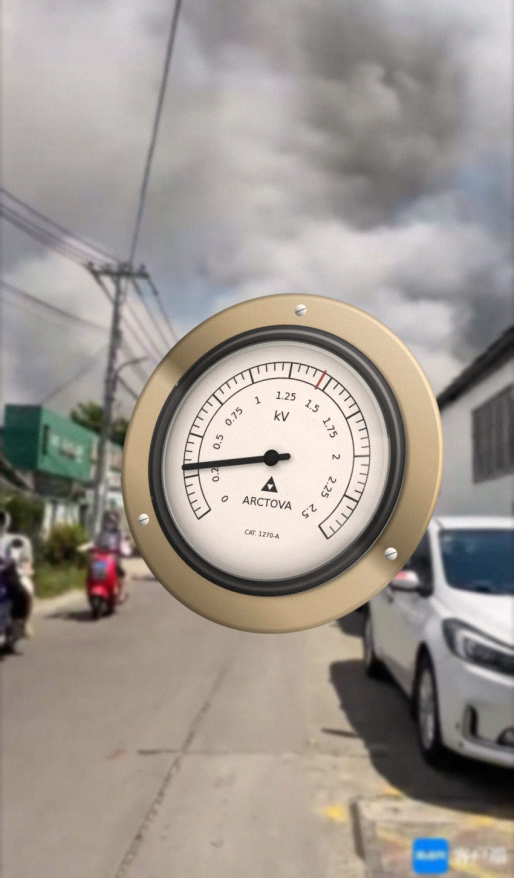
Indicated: value=0.3 unit=kV
